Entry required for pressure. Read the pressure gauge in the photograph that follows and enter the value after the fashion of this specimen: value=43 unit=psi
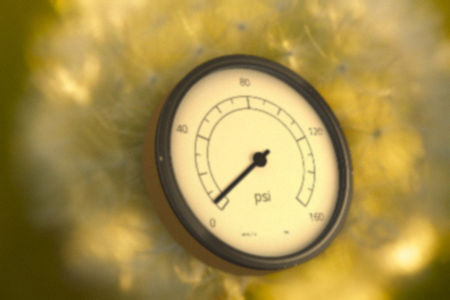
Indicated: value=5 unit=psi
